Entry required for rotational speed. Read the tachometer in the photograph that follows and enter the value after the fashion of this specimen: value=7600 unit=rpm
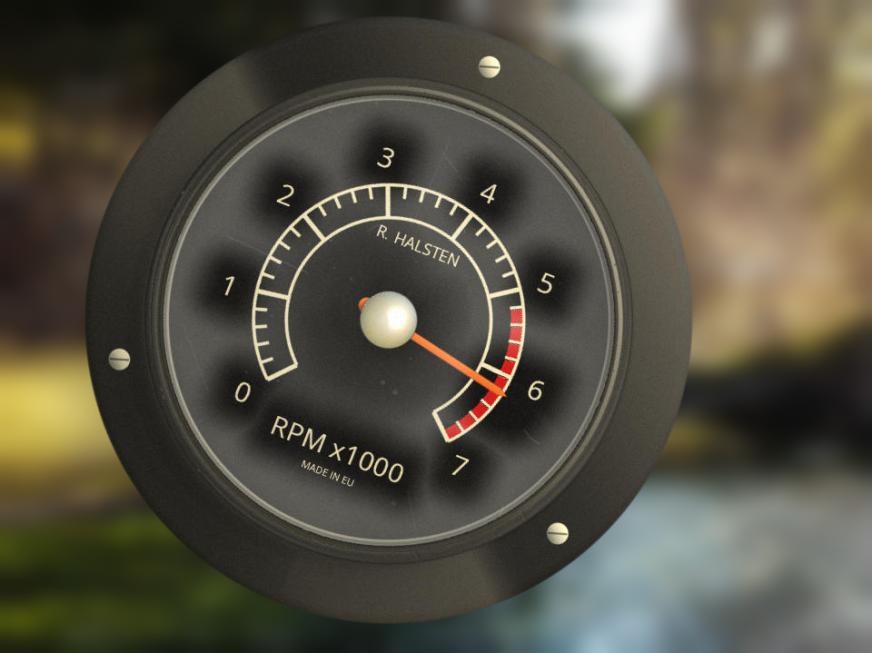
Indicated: value=6200 unit=rpm
